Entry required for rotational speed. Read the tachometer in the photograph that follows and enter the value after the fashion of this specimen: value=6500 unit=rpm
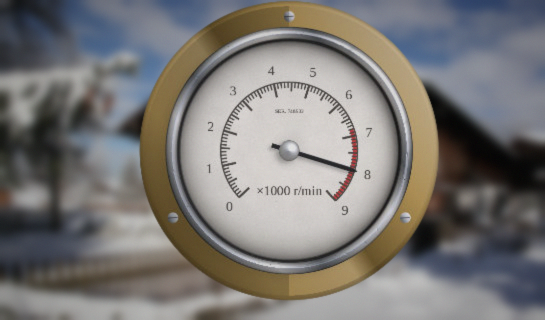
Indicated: value=8000 unit=rpm
